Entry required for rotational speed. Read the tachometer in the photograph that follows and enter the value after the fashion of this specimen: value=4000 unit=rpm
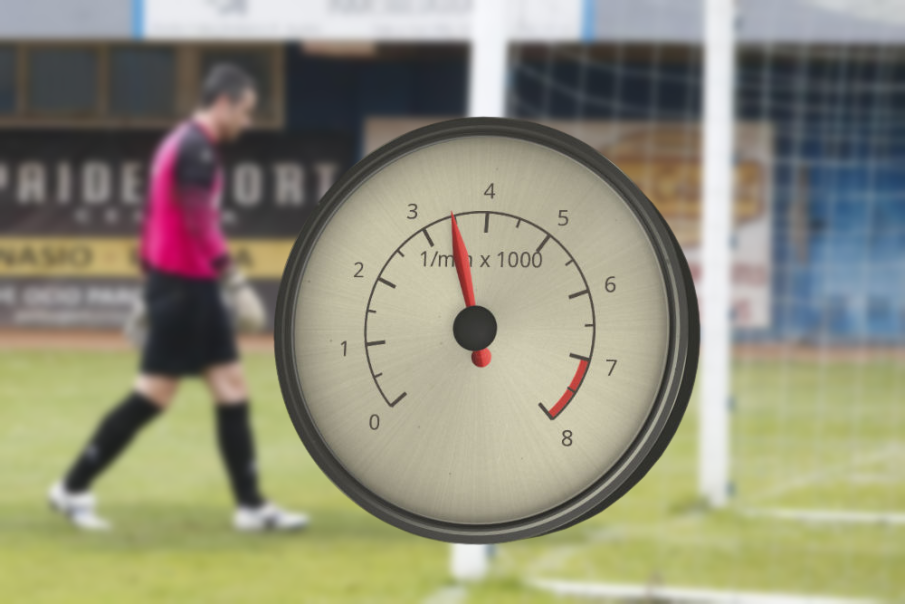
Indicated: value=3500 unit=rpm
